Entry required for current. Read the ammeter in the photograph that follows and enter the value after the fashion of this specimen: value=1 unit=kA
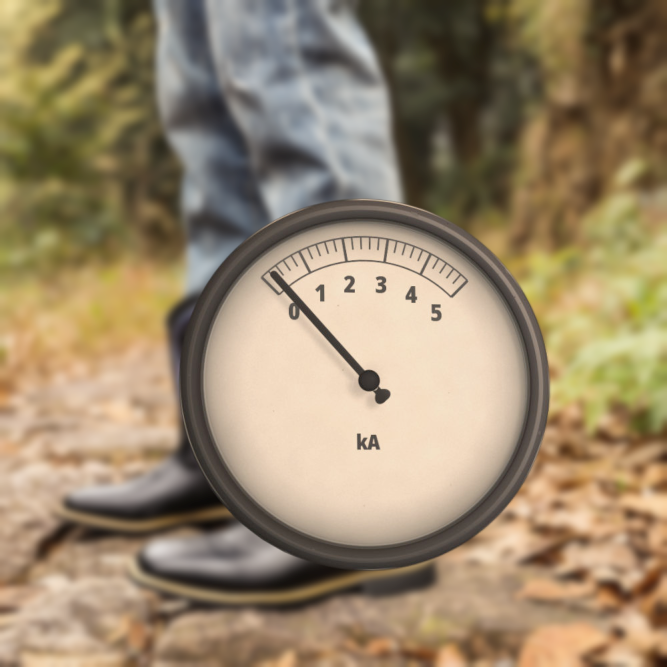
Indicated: value=0.2 unit=kA
